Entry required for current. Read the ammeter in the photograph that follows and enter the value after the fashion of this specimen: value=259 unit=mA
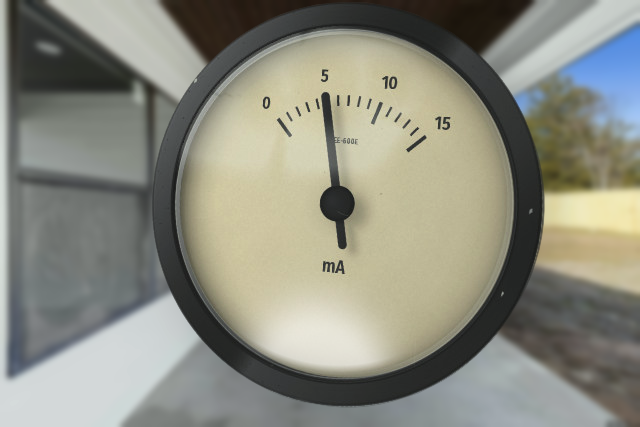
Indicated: value=5 unit=mA
